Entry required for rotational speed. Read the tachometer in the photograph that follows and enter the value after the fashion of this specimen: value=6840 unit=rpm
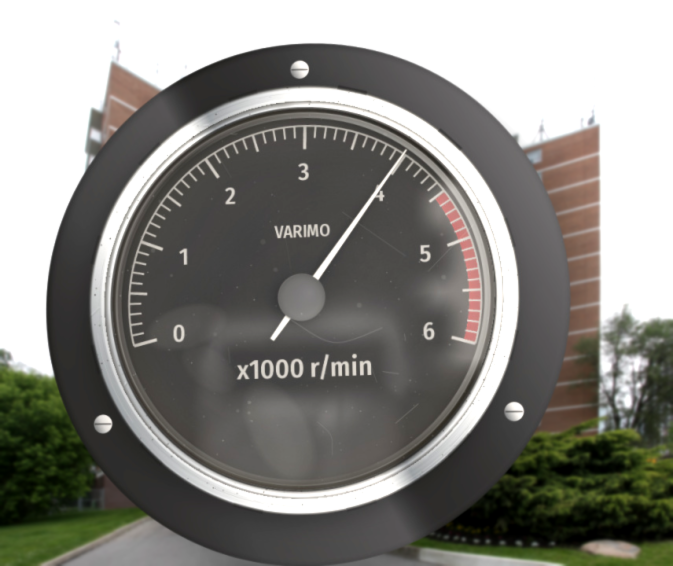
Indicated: value=4000 unit=rpm
